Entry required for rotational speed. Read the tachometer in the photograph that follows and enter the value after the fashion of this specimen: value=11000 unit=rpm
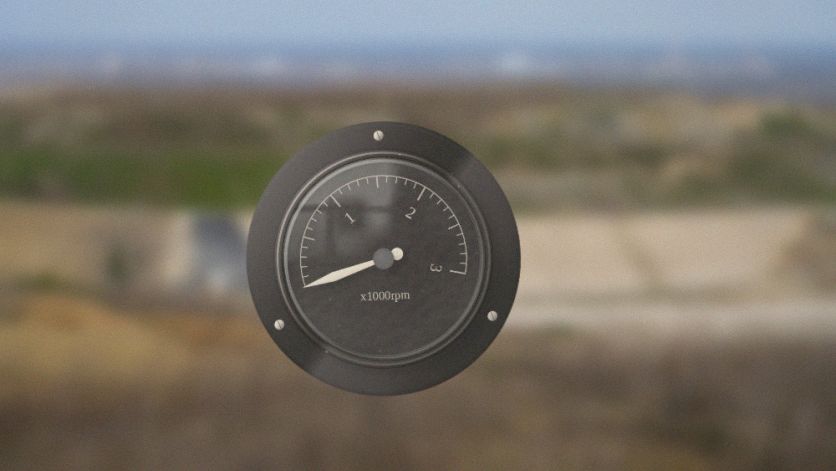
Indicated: value=0 unit=rpm
